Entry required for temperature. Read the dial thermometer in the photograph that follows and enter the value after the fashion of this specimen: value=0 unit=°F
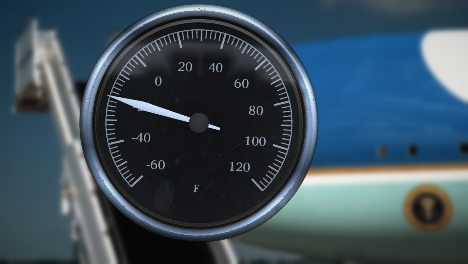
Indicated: value=-20 unit=°F
